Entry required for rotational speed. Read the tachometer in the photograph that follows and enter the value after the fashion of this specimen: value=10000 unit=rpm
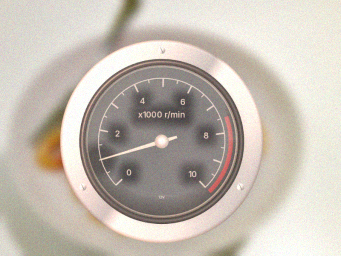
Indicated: value=1000 unit=rpm
